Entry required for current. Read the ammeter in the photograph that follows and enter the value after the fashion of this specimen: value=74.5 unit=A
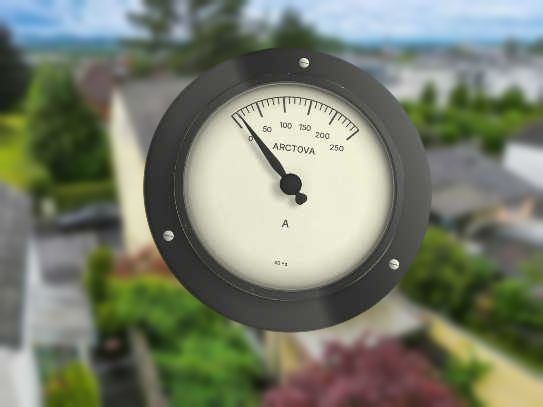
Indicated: value=10 unit=A
